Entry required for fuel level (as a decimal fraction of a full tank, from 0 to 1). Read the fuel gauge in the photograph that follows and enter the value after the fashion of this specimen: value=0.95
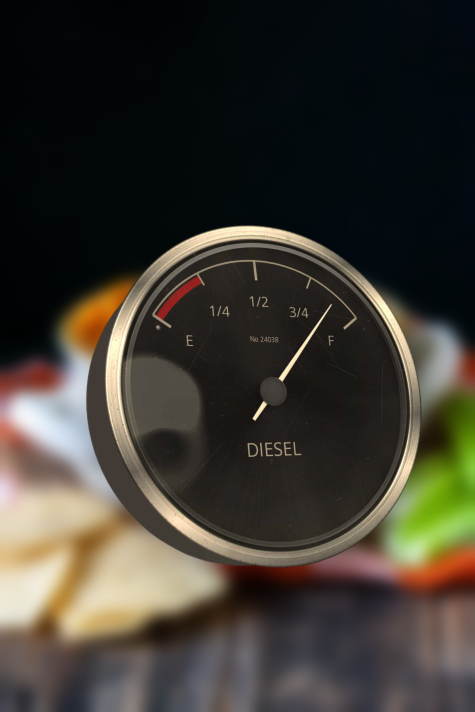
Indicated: value=0.875
